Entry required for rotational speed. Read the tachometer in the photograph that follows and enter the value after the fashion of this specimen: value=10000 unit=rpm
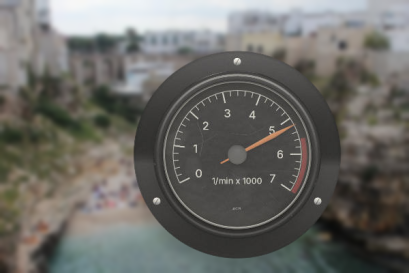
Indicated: value=5200 unit=rpm
